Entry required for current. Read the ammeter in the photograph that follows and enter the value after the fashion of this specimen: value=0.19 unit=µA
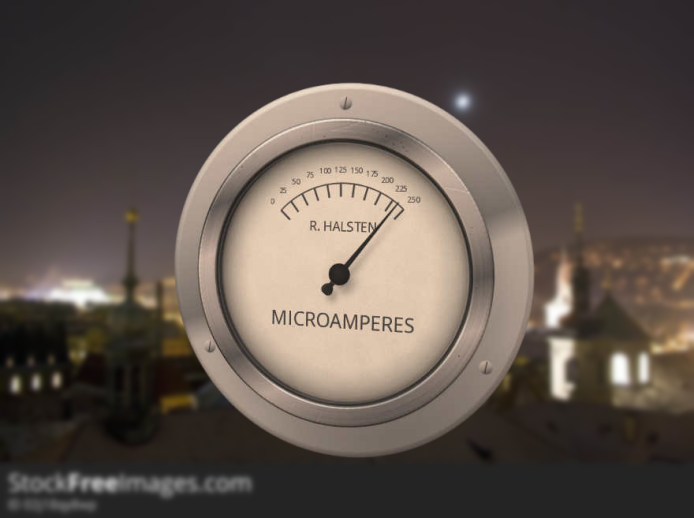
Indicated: value=237.5 unit=µA
